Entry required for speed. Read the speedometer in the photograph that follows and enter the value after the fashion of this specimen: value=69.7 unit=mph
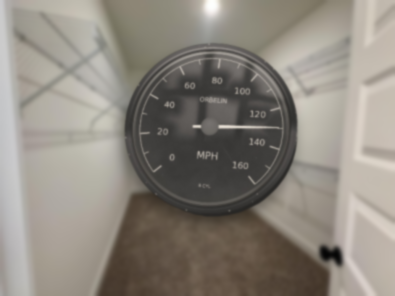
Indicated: value=130 unit=mph
